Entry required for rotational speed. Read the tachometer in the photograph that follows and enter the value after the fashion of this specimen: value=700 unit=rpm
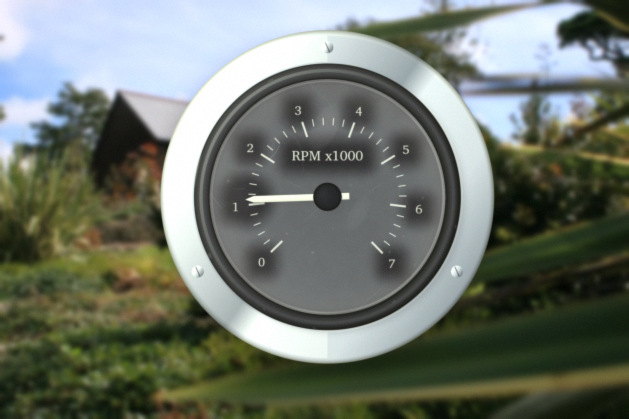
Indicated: value=1100 unit=rpm
